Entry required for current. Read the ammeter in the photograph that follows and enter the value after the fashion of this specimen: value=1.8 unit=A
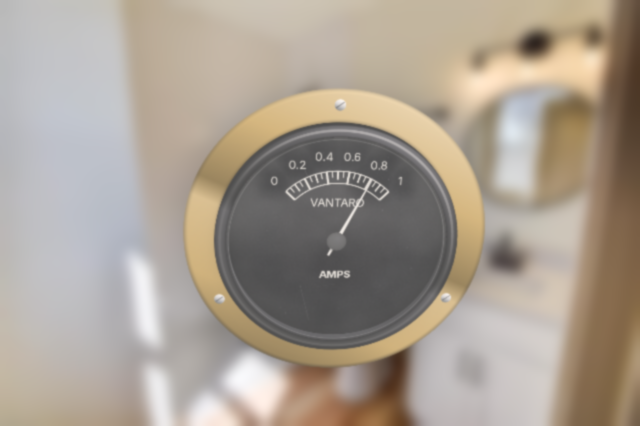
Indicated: value=0.8 unit=A
